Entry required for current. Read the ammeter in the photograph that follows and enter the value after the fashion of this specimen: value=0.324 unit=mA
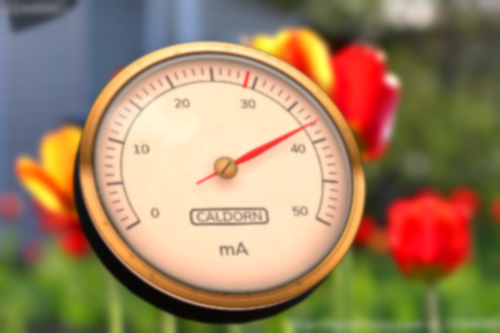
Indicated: value=38 unit=mA
